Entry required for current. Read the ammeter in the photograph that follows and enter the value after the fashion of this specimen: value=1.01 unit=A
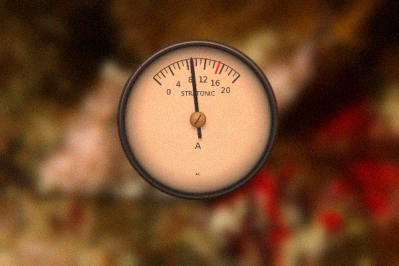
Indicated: value=9 unit=A
